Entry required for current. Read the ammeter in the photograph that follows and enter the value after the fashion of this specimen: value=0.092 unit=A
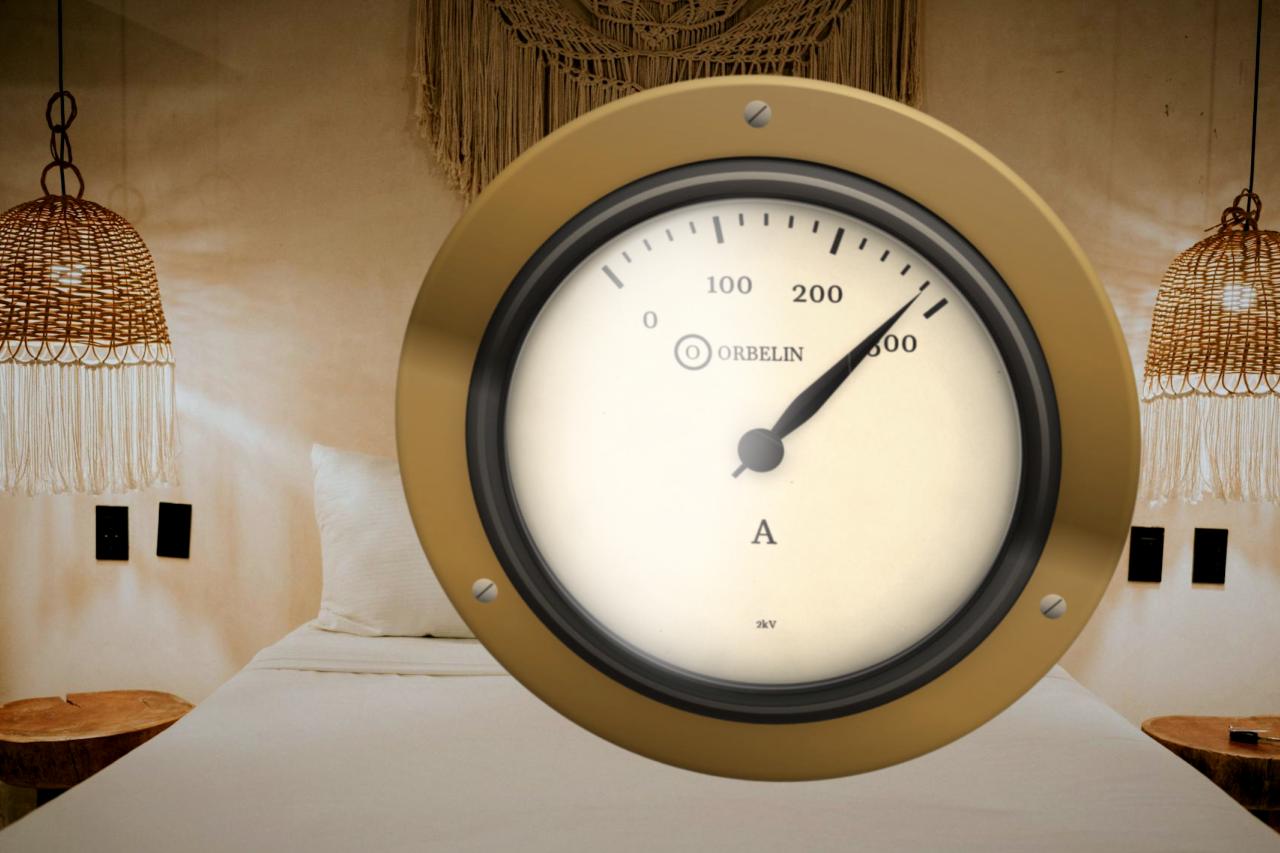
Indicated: value=280 unit=A
